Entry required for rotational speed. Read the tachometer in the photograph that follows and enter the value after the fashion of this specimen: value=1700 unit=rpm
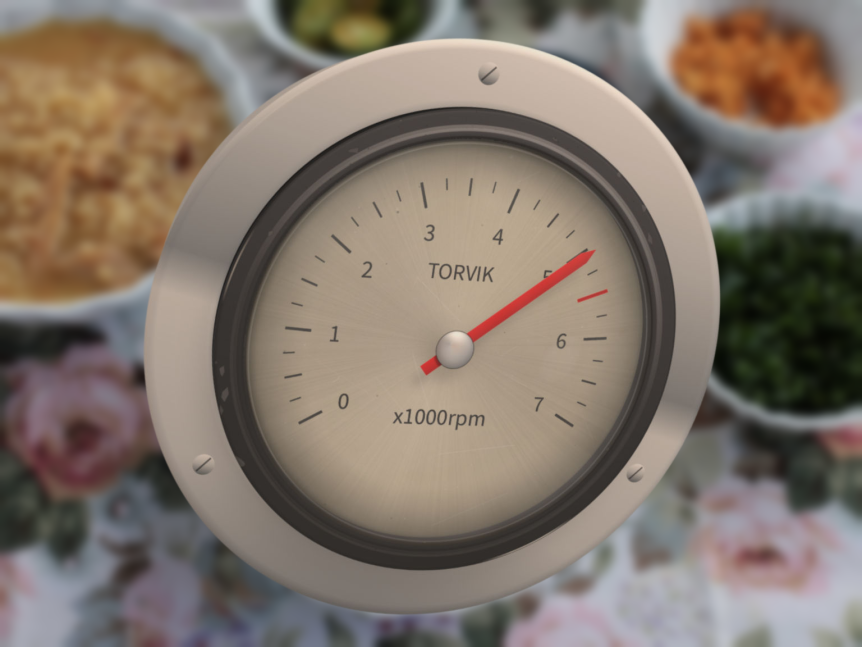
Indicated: value=5000 unit=rpm
